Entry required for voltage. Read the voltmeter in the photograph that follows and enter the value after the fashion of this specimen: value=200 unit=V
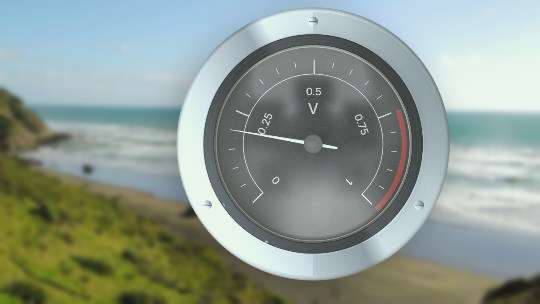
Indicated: value=0.2 unit=V
